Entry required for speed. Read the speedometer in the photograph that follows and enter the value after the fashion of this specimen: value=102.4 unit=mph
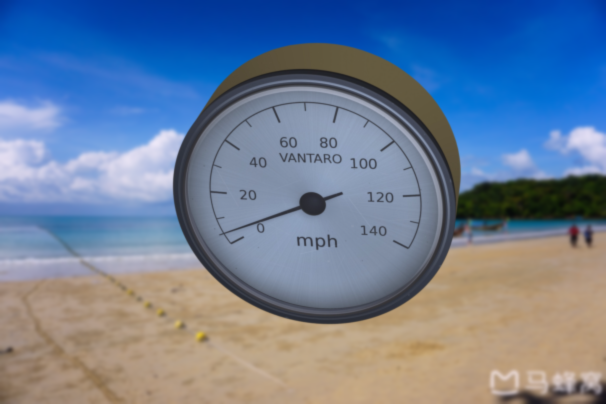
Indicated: value=5 unit=mph
